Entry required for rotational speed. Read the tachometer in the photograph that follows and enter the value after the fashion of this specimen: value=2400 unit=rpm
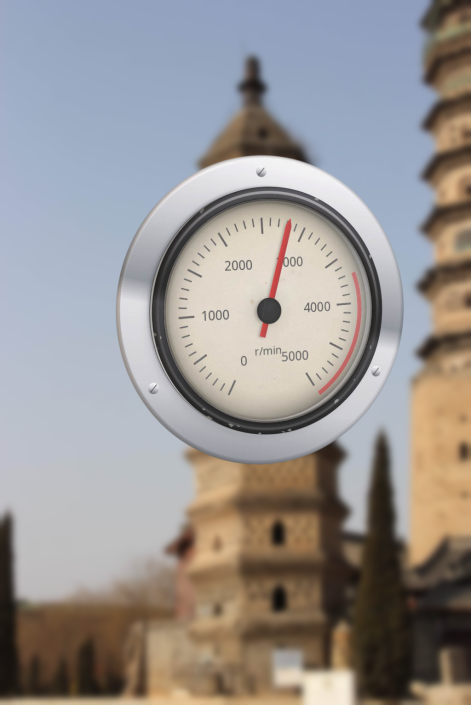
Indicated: value=2800 unit=rpm
